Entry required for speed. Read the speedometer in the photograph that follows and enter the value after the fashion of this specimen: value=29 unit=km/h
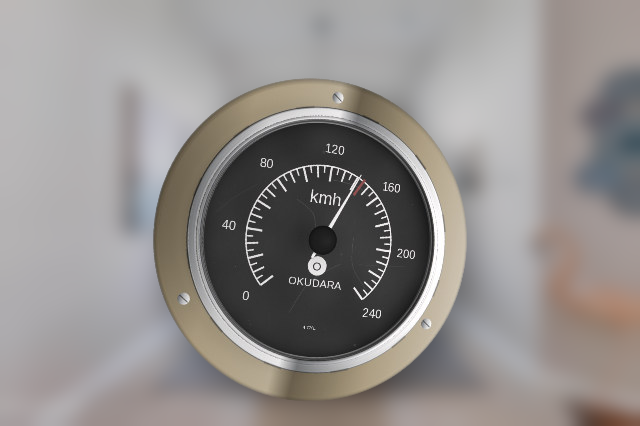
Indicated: value=140 unit=km/h
